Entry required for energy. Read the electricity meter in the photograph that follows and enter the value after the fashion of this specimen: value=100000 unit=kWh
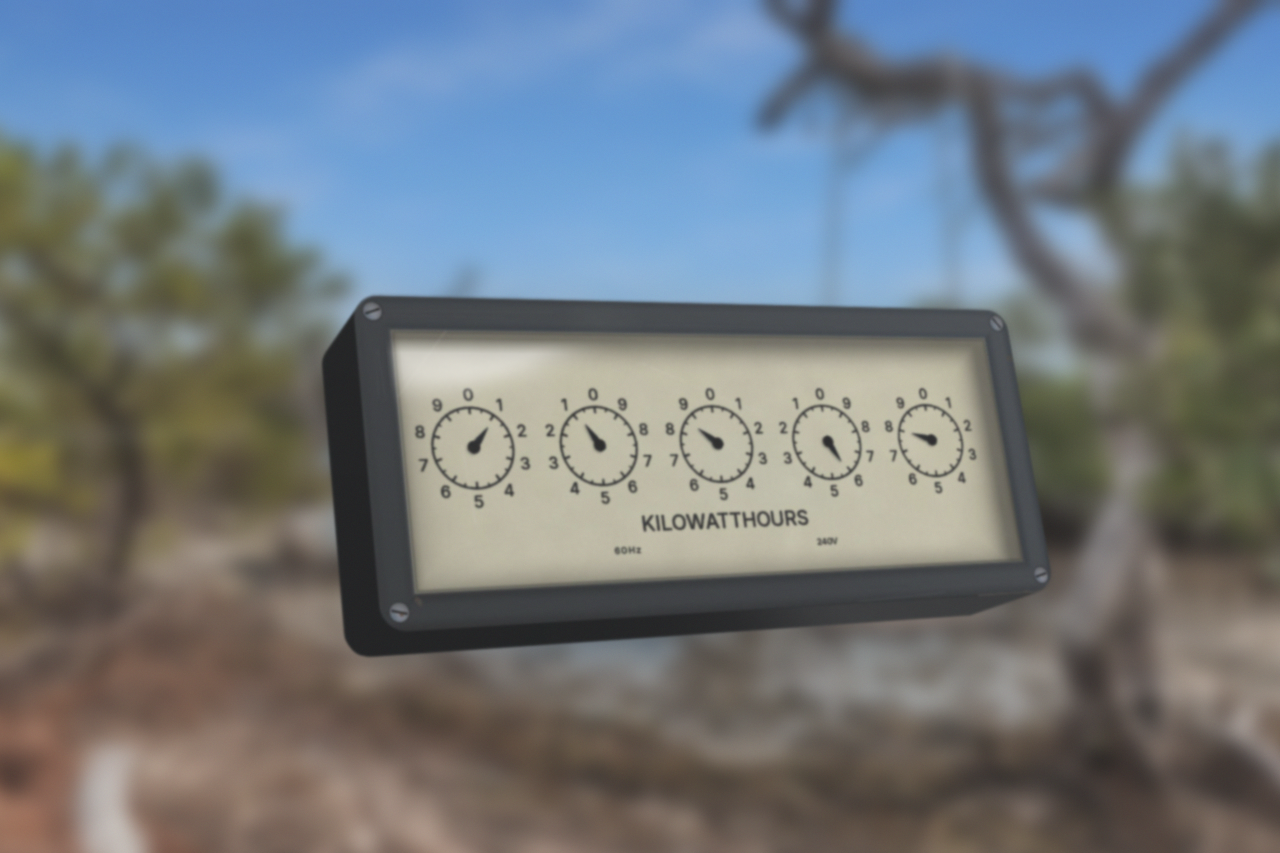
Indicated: value=10858 unit=kWh
